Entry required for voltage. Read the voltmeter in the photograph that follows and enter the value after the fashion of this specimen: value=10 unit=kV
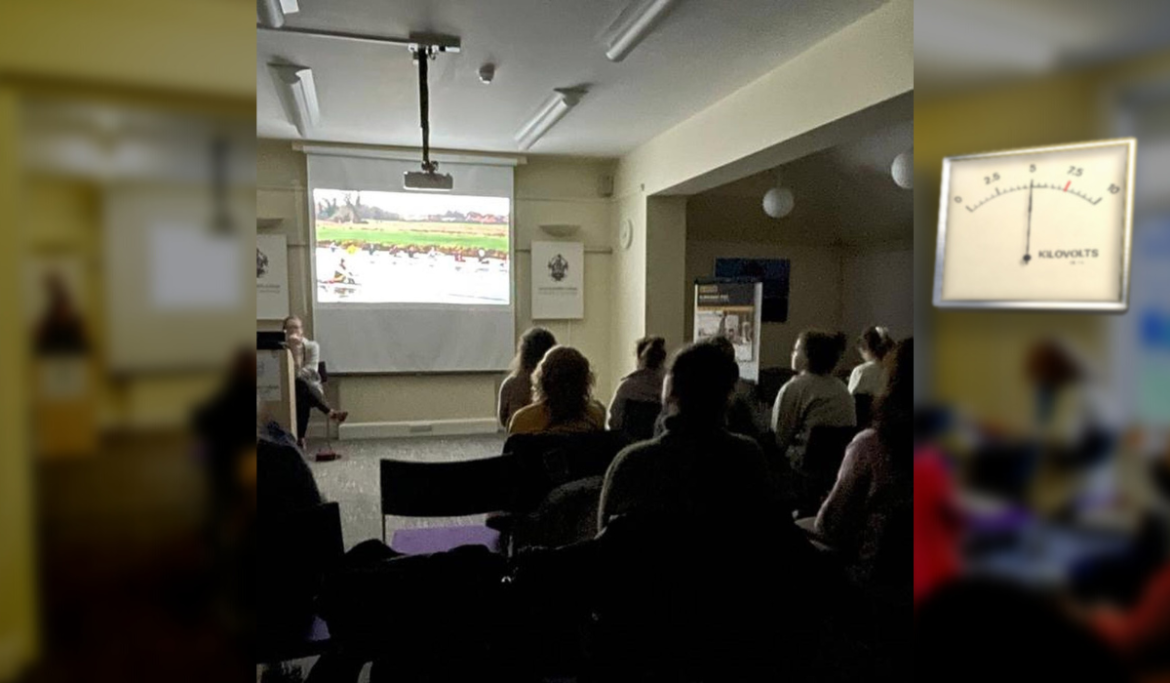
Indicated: value=5 unit=kV
